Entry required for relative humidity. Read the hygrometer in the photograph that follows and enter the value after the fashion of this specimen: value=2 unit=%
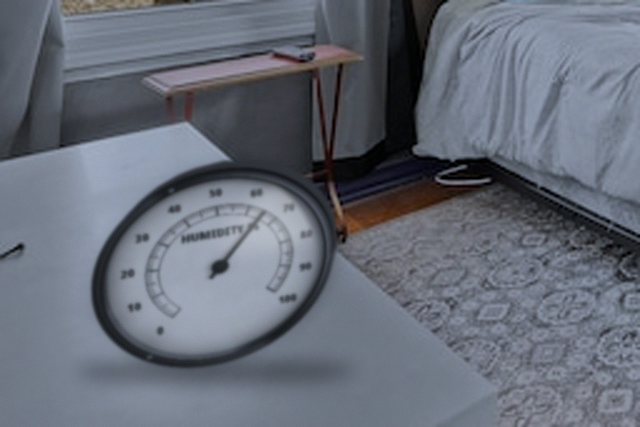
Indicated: value=65 unit=%
